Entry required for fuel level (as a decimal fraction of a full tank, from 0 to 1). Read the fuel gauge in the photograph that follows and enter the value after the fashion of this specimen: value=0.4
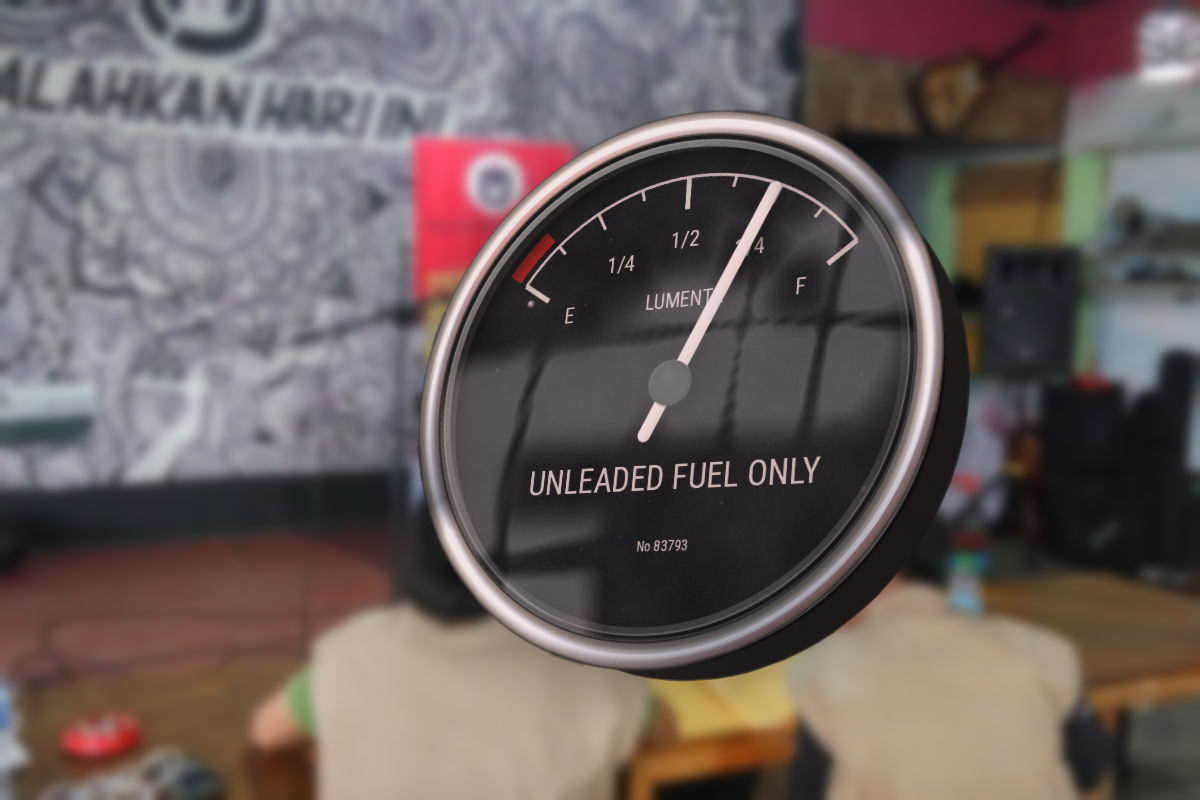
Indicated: value=0.75
